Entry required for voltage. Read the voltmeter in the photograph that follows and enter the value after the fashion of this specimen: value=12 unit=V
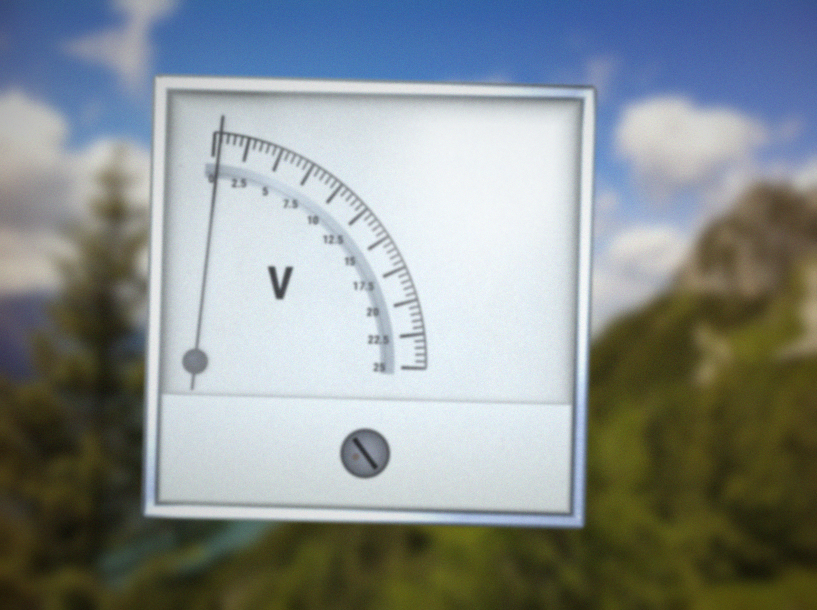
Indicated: value=0.5 unit=V
